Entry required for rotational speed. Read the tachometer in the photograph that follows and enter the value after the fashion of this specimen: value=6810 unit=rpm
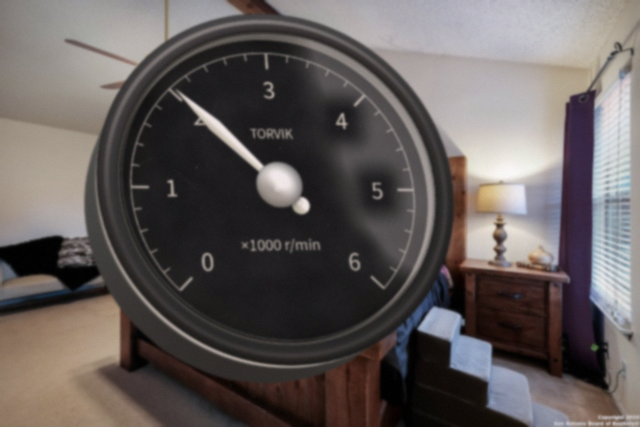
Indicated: value=2000 unit=rpm
